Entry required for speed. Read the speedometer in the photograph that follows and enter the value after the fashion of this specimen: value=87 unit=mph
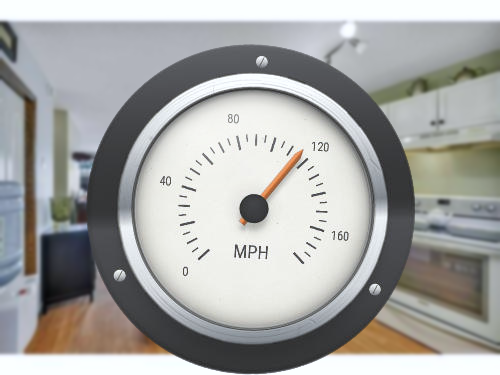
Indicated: value=115 unit=mph
